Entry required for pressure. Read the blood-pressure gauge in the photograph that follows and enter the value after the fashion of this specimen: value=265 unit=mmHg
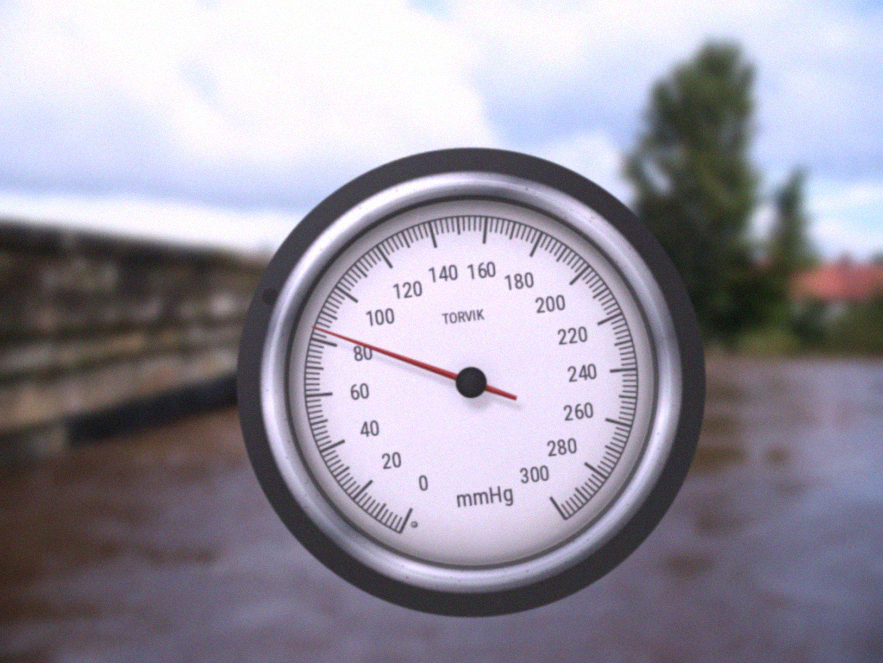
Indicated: value=84 unit=mmHg
